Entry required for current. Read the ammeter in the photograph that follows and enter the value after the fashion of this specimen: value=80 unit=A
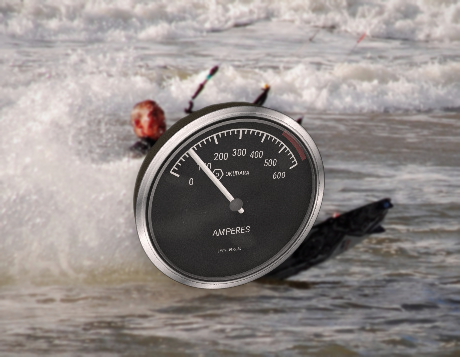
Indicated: value=100 unit=A
